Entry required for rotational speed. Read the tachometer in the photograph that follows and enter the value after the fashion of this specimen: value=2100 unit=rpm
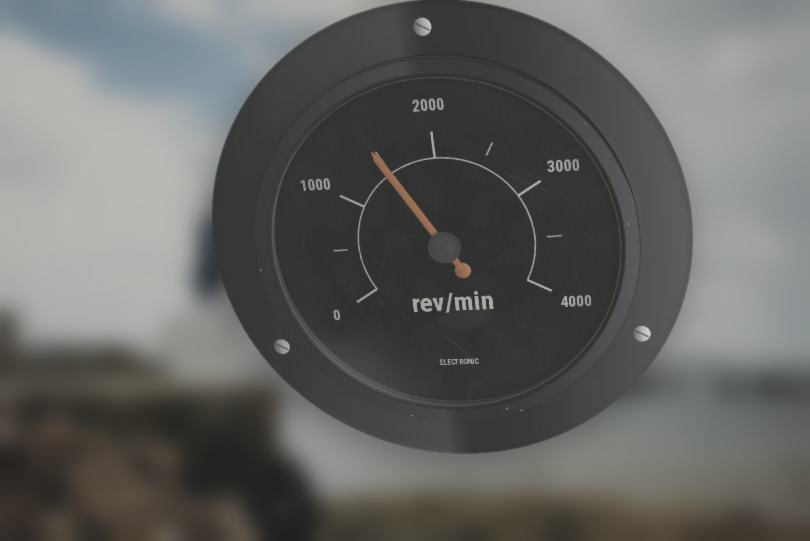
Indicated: value=1500 unit=rpm
